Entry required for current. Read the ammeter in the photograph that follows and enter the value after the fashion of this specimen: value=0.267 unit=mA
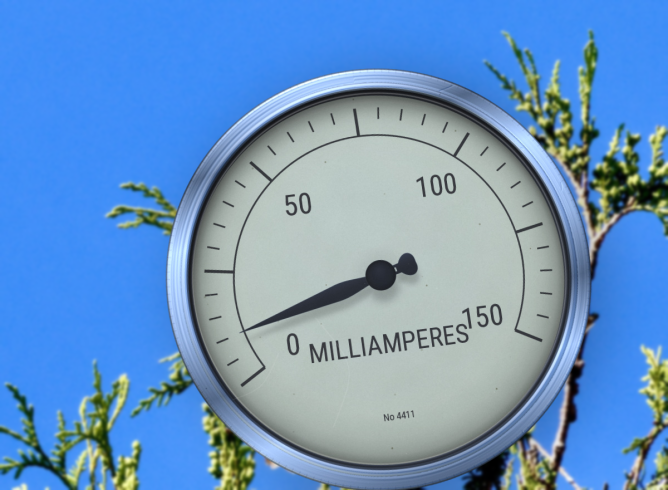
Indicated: value=10 unit=mA
